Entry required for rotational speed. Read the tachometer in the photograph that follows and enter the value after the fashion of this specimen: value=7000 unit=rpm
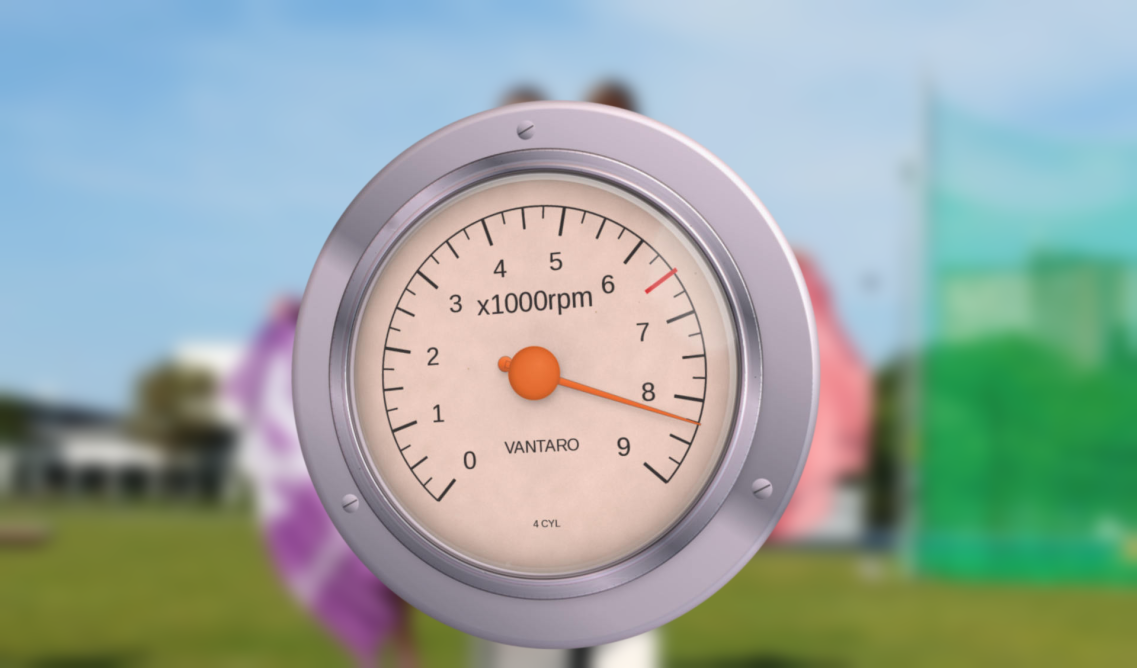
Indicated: value=8250 unit=rpm
